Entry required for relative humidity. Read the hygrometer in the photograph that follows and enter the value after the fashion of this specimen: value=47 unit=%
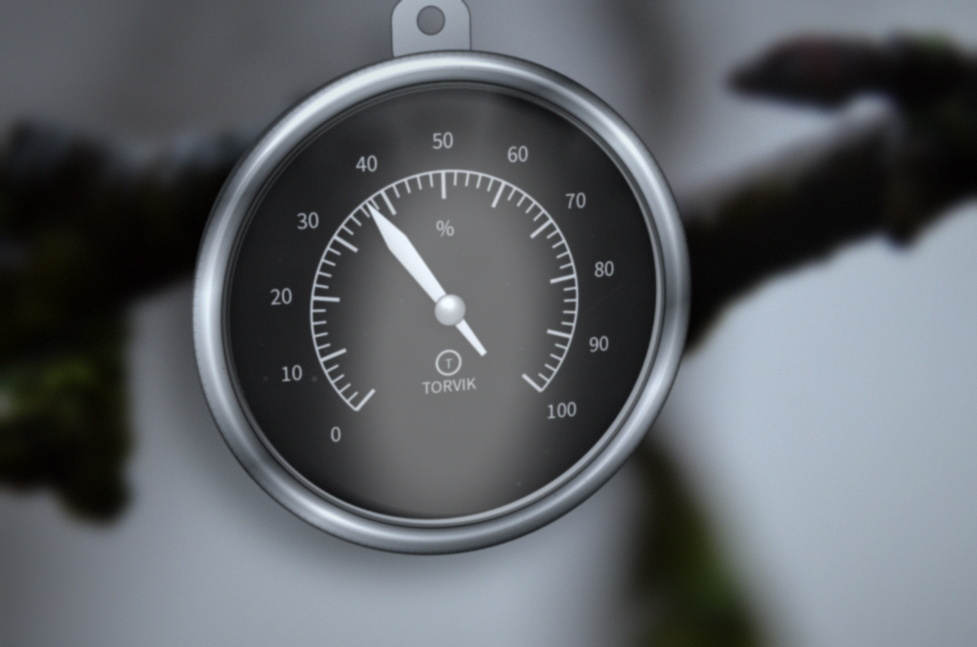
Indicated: value=37 unit=%
